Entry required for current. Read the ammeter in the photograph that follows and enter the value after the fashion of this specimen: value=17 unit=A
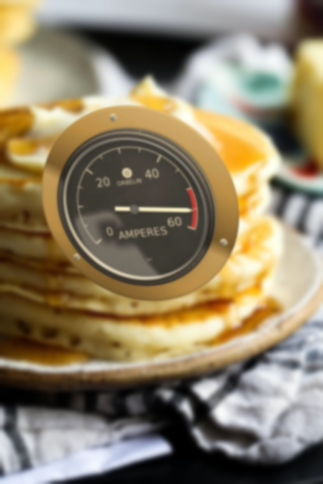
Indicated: value=55 unit=A
